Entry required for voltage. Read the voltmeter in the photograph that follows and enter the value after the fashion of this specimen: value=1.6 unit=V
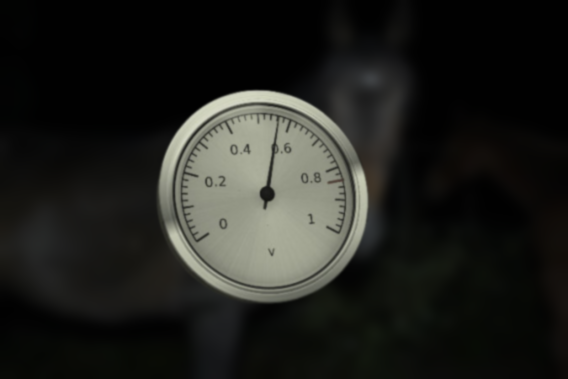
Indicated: value=0.56 unit=V
